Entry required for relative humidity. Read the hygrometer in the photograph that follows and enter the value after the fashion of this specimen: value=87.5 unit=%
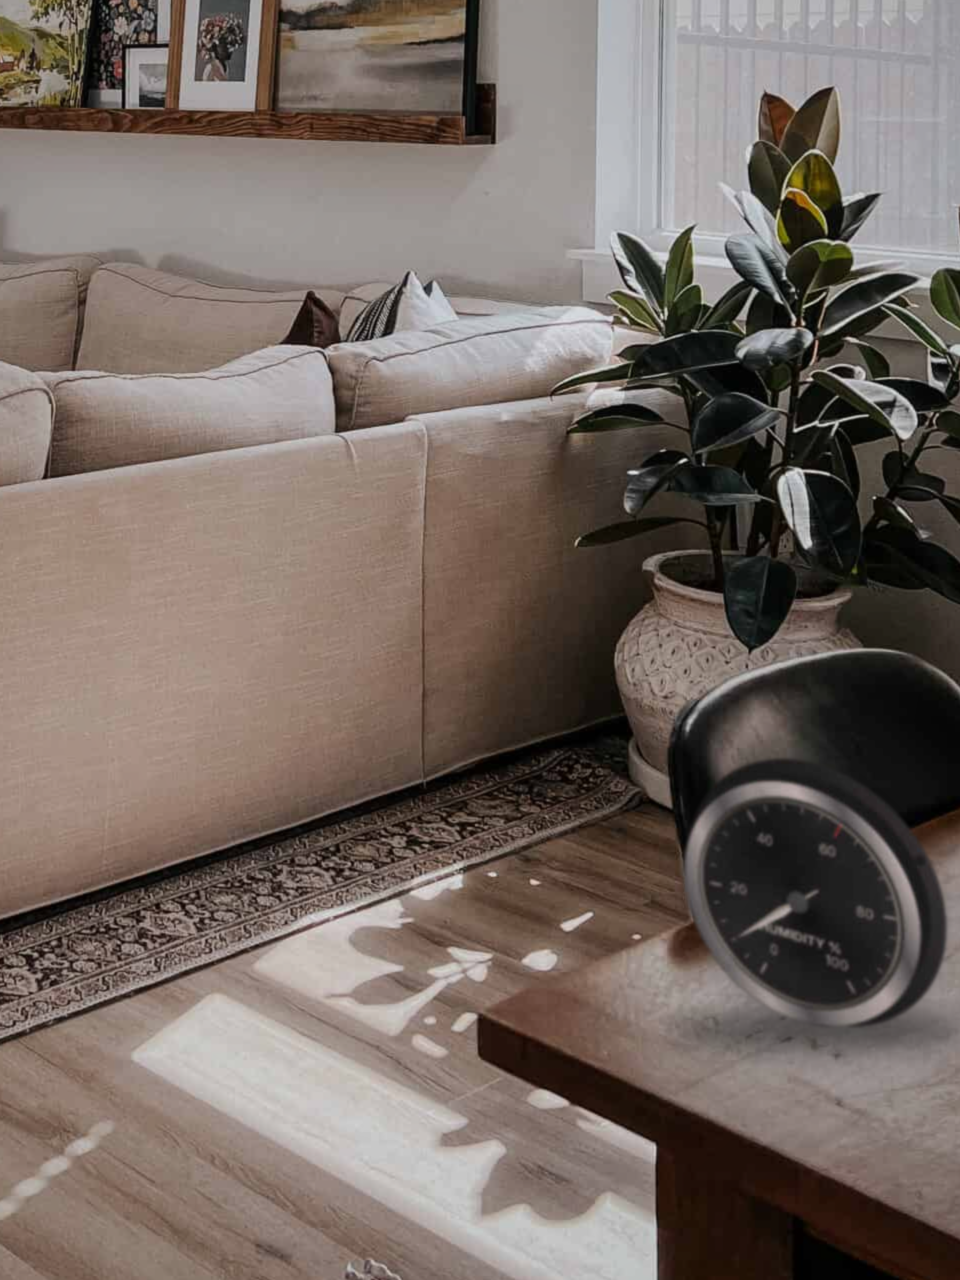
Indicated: value=8 unit=%
